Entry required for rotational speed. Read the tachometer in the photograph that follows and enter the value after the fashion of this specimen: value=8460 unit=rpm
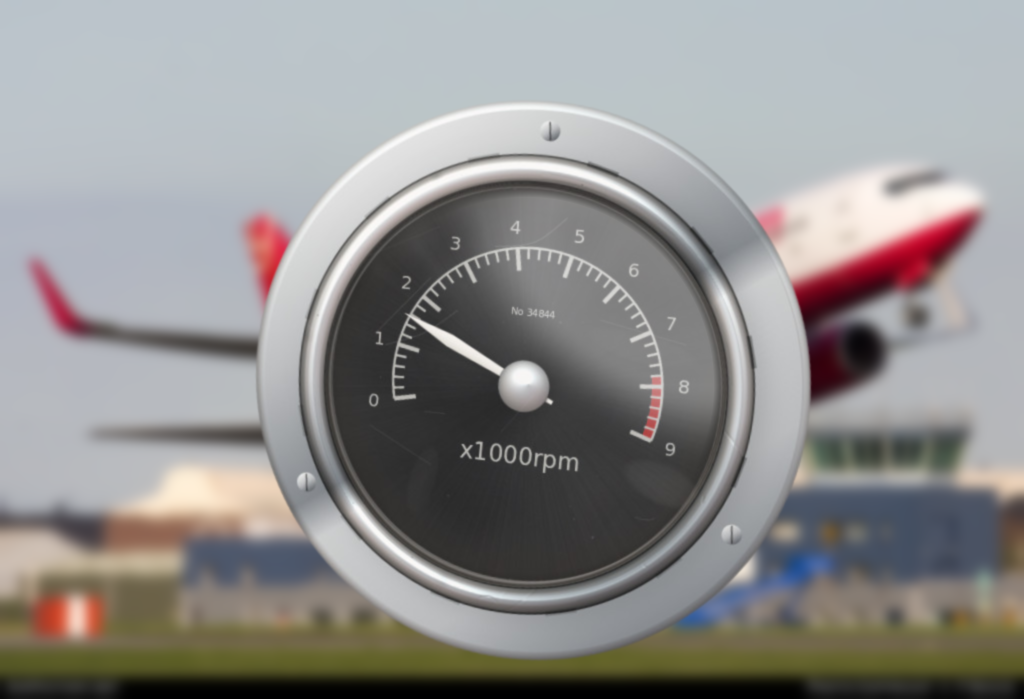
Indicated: value=1600 unit=rpm
